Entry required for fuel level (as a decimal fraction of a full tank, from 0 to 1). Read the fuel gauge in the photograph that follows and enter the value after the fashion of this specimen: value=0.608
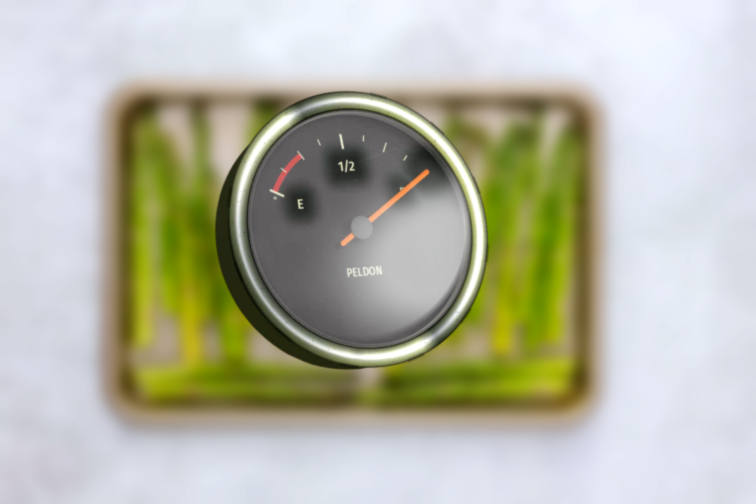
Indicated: value=1
